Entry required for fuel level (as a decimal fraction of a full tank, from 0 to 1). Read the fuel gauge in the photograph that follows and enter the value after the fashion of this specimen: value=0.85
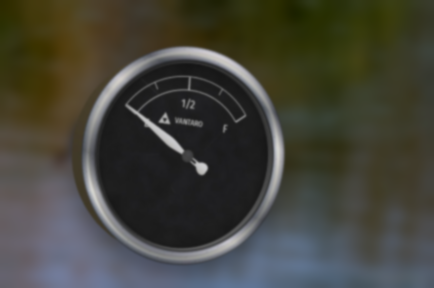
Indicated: value=0
